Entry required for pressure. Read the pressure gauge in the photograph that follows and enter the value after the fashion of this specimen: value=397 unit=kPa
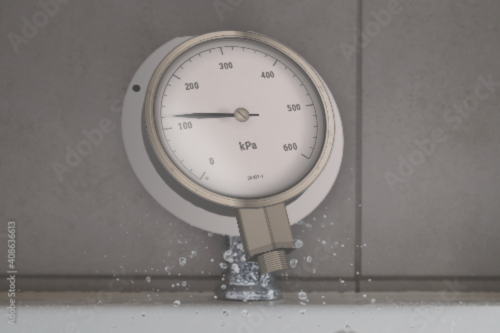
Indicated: value=120 unit=kPa
